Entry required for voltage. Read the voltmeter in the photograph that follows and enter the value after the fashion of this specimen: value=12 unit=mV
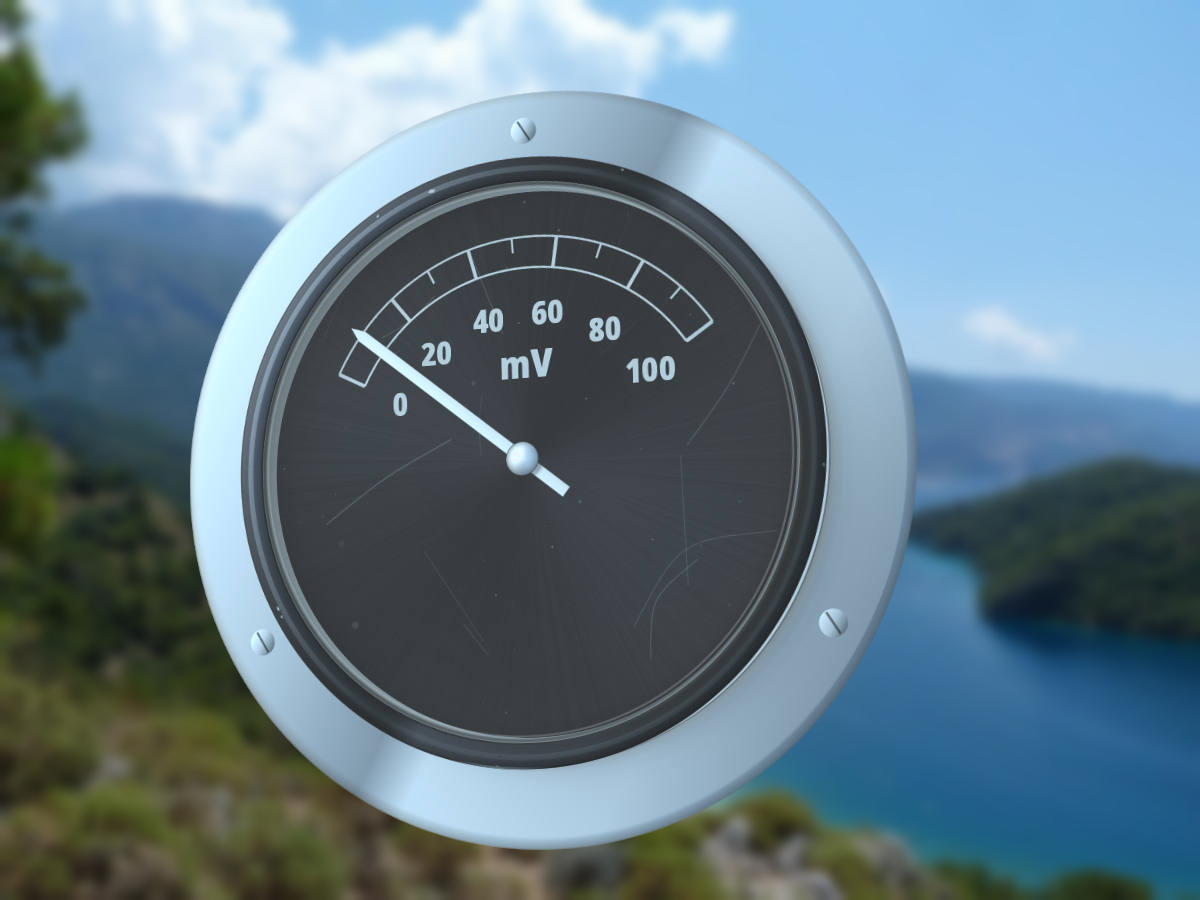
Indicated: value=10 unit=mV
